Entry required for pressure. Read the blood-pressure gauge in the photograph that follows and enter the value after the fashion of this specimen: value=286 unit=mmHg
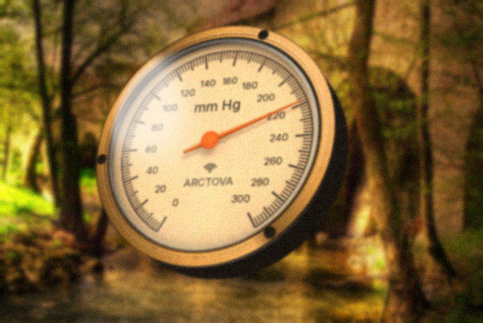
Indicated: value=220 unit=mmHg
